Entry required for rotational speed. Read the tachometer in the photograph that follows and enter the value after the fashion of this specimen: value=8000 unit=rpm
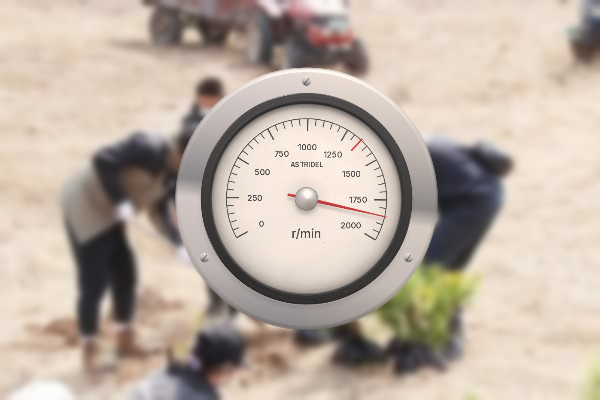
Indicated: value=1850 unit=rpm
